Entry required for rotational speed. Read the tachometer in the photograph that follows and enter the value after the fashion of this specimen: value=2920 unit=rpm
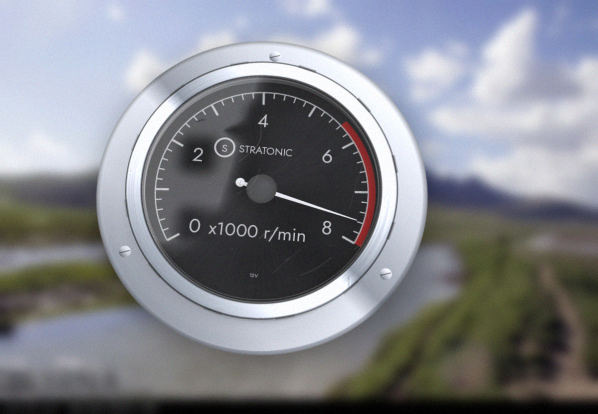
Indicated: value=7600 unit=rpm
